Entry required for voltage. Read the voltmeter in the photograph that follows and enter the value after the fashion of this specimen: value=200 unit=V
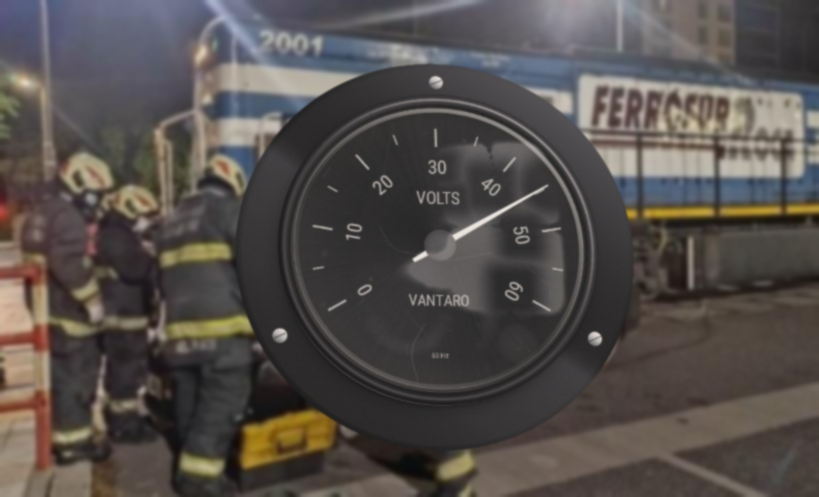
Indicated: value=45 unit=V
